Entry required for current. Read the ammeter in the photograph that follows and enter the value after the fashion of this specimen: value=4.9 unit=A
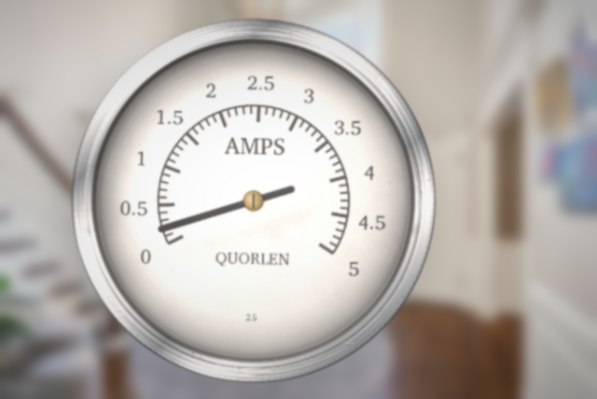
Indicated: value=0.2 unit=A
